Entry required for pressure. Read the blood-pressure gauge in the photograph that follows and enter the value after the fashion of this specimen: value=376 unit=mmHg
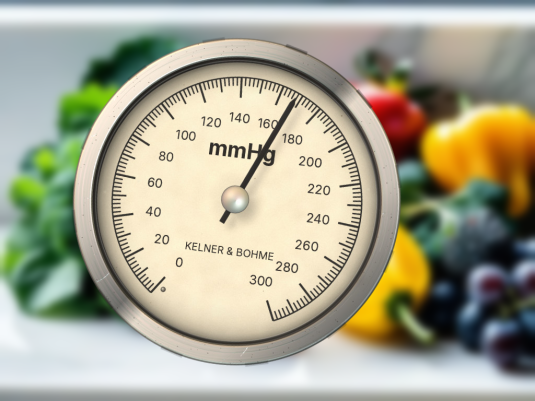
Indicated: value=168 unit=mmHg
